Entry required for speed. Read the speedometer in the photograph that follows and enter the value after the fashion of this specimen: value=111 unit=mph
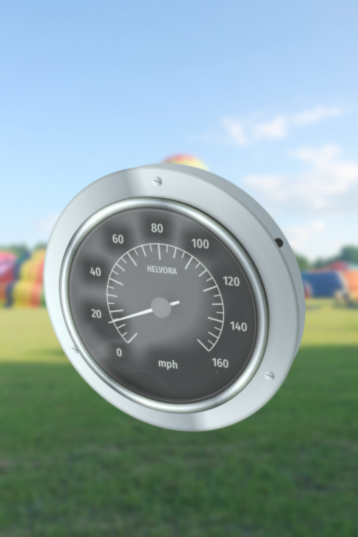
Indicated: value=15 unit=mph
